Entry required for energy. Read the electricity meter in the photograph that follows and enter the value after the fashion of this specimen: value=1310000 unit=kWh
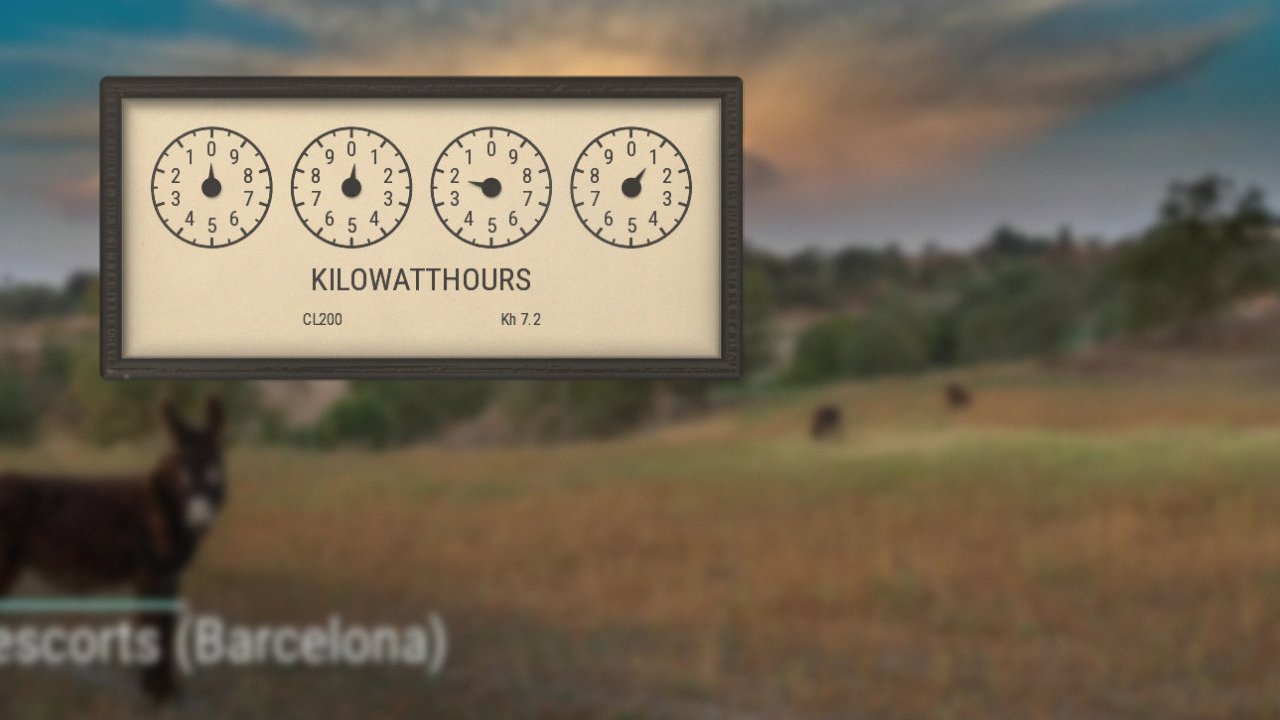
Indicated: value=21 unit=kWh
